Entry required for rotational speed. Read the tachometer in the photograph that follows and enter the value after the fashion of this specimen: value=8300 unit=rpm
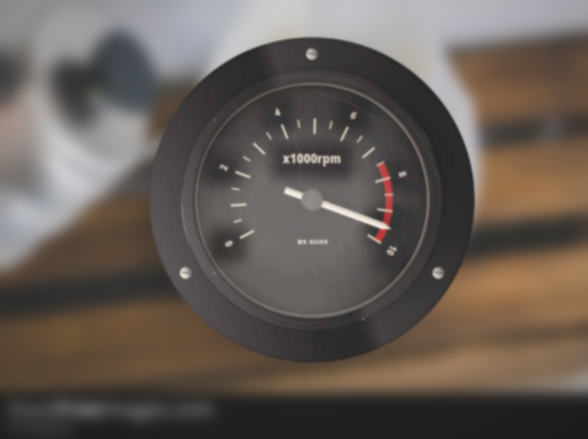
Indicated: value=9500 unit=rpm
